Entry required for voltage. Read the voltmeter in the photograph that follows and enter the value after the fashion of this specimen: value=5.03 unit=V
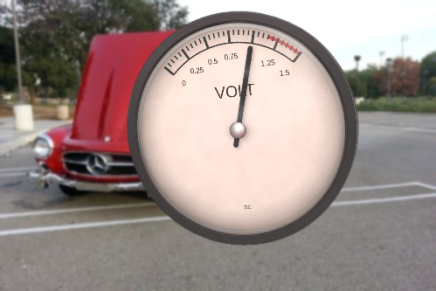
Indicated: value=1 unit=V
